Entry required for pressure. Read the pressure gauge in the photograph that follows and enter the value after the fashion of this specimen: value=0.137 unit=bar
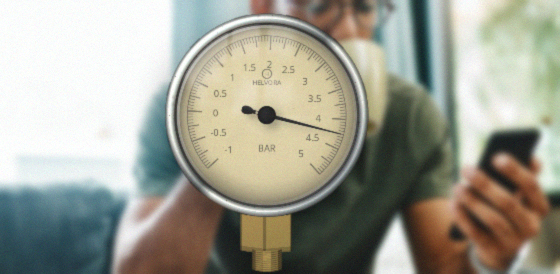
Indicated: value=4.25 unit=bar
